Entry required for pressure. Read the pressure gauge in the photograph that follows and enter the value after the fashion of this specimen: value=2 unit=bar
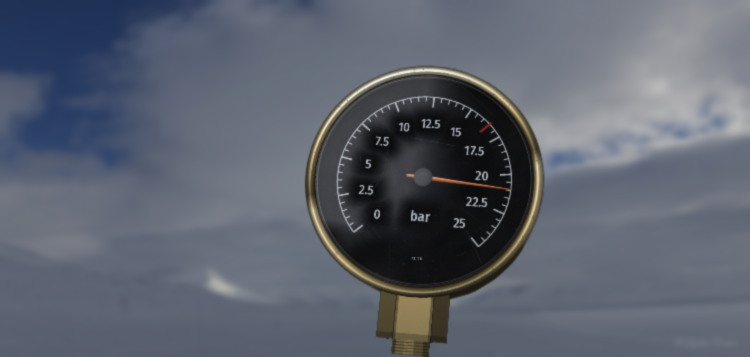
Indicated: value=21 unit=bar
